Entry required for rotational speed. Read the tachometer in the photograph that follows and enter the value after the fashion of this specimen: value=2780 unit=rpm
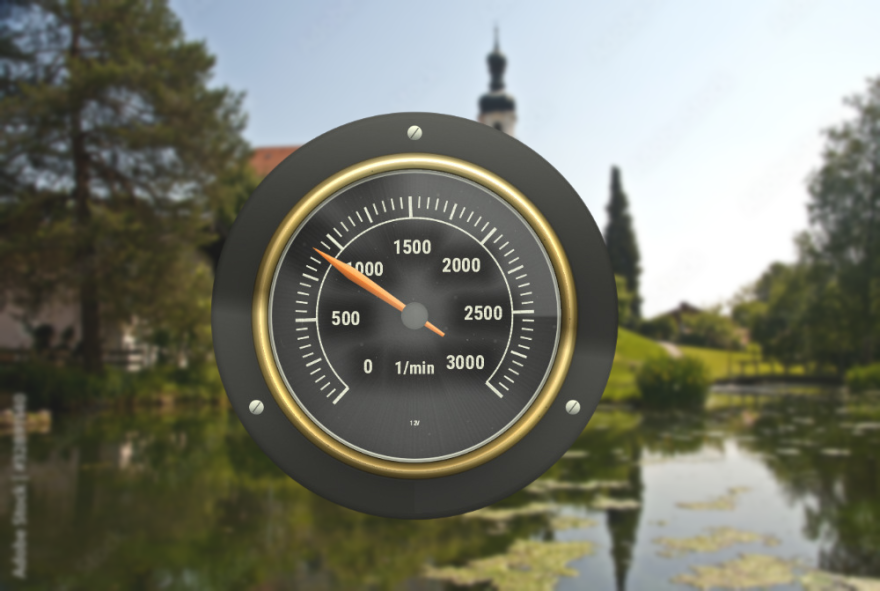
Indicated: value=900 unit=rpm
